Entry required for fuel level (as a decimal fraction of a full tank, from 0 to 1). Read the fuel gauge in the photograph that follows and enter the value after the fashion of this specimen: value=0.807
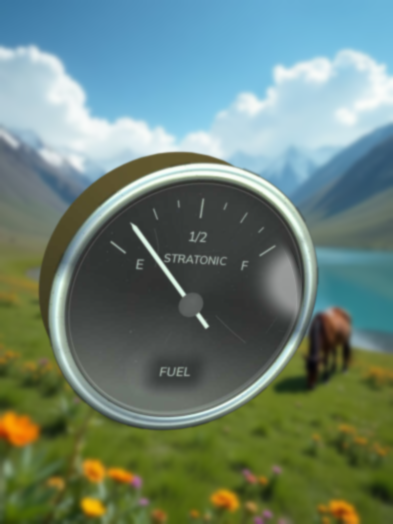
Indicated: value=0.125
